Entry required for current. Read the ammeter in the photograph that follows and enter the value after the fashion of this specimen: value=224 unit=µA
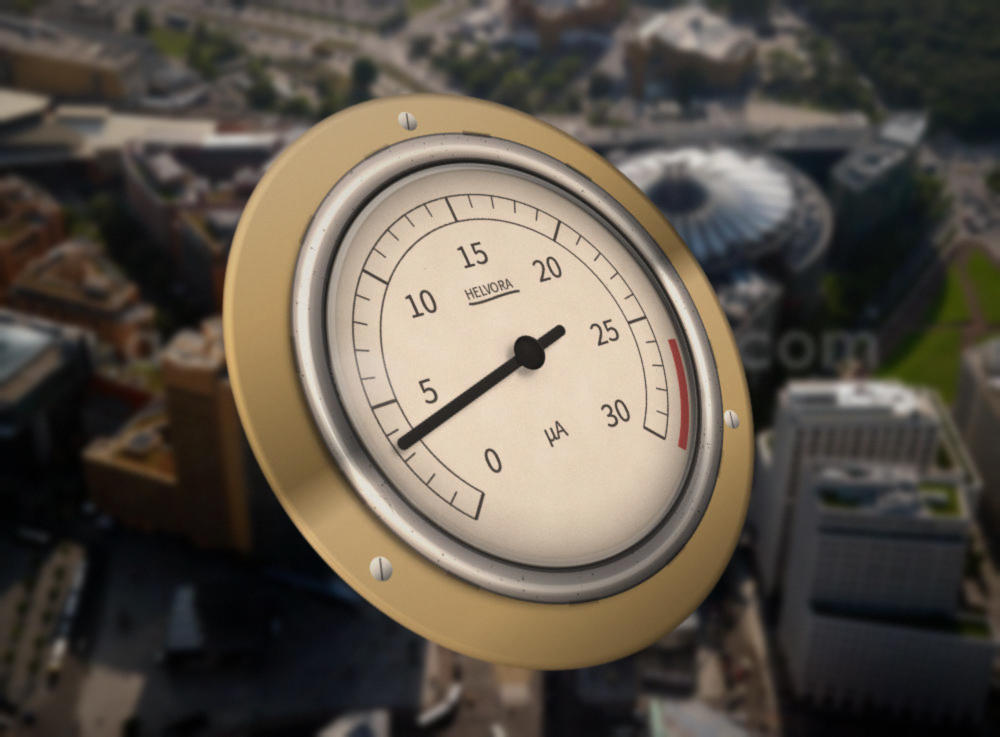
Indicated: value=3.5 unit=µA
